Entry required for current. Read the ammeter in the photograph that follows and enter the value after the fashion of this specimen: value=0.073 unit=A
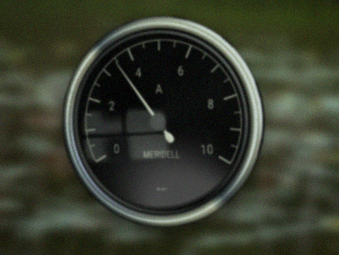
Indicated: value=3.5 unit=A
